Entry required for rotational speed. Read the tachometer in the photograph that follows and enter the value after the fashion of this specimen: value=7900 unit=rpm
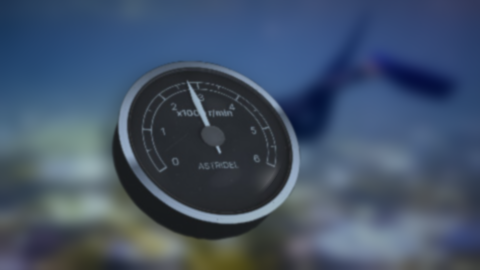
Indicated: value=2750 unit=rpm
